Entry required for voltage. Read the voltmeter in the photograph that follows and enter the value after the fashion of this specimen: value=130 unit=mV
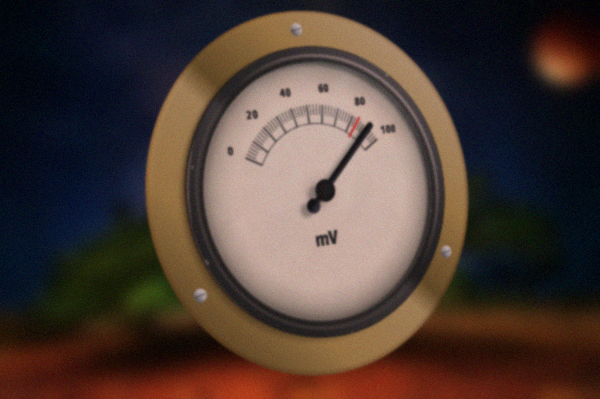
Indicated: value=90 unit=mV
